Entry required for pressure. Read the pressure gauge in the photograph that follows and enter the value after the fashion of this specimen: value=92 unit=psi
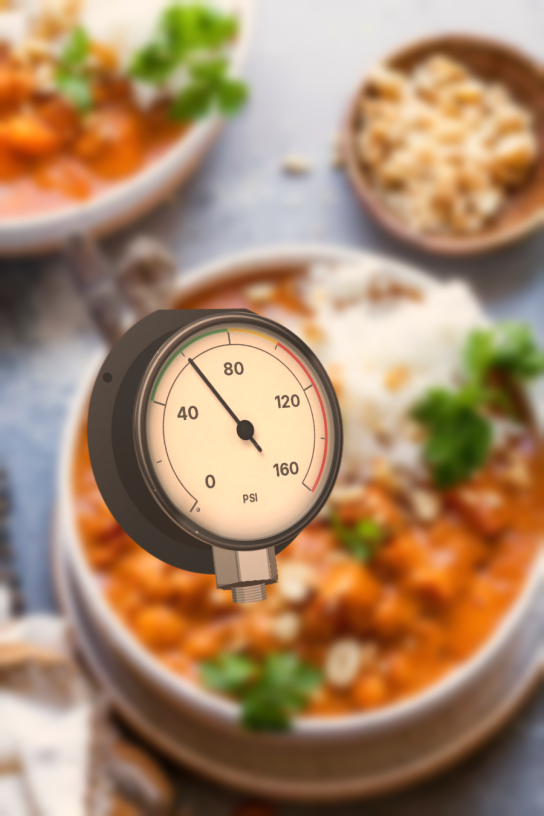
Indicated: value=60 unit=psi
